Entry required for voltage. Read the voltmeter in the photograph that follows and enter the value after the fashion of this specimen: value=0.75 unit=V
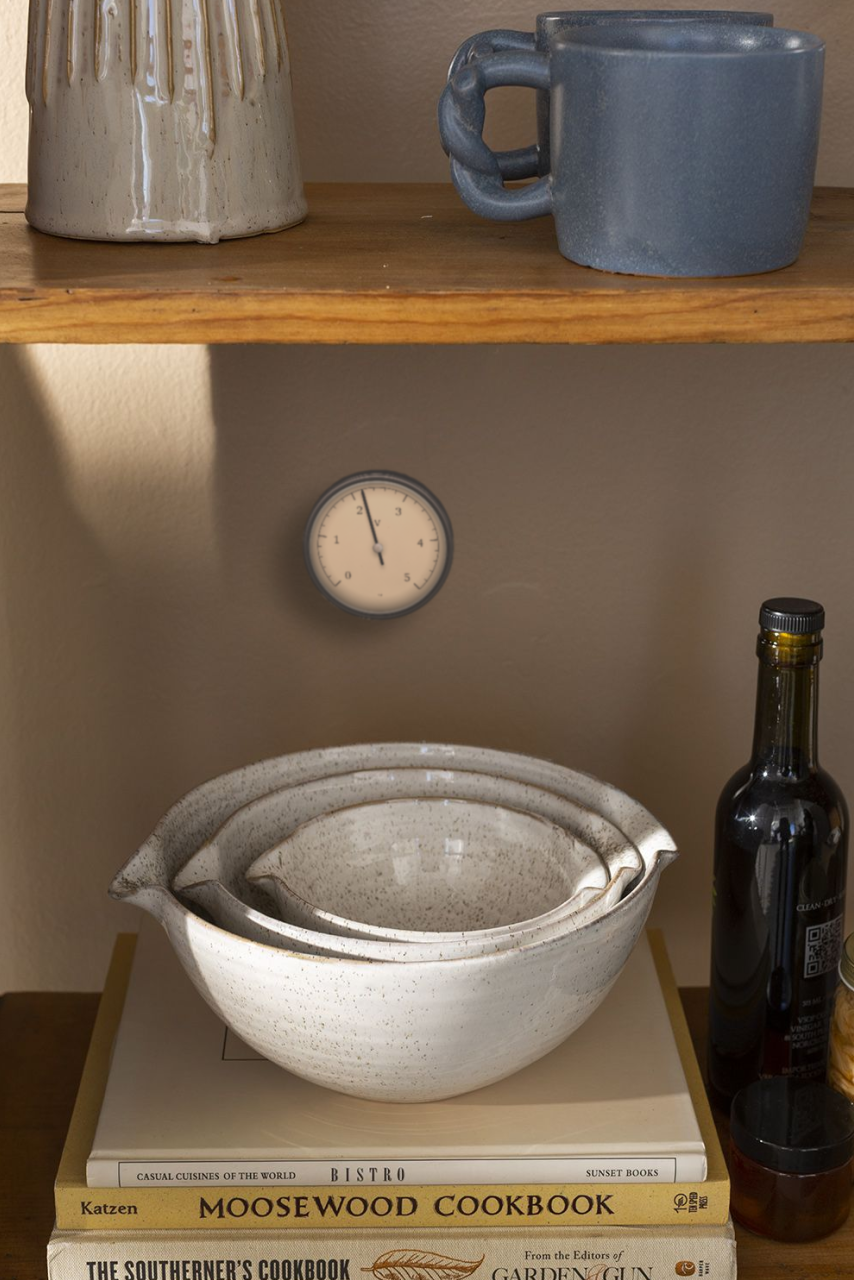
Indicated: value=2.2 unit=V
